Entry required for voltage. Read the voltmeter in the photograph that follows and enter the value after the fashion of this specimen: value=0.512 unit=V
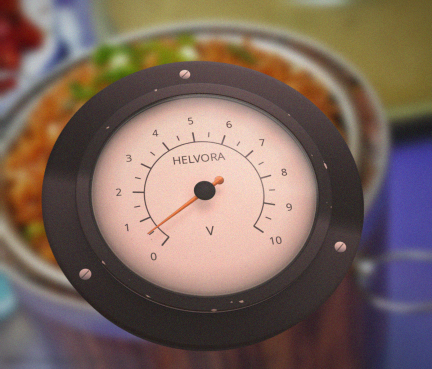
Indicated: value=0.5 unit=V
